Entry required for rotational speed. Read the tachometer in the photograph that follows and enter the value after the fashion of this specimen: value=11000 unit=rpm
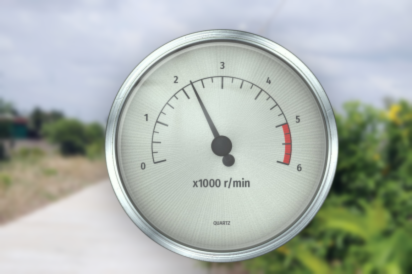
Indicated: value=2250 unit=rpm
